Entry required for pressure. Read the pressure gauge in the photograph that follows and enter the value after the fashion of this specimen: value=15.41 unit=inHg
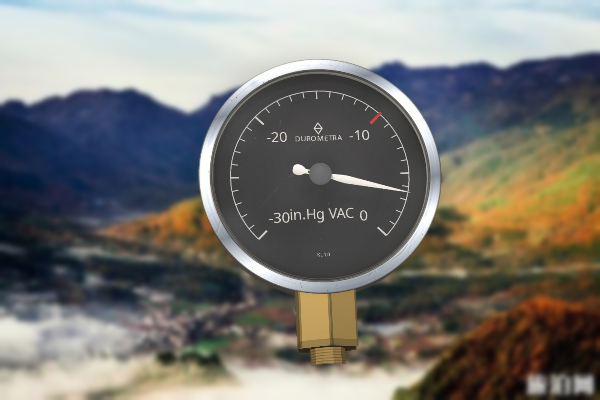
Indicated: value=-3.5 unit=inHg
